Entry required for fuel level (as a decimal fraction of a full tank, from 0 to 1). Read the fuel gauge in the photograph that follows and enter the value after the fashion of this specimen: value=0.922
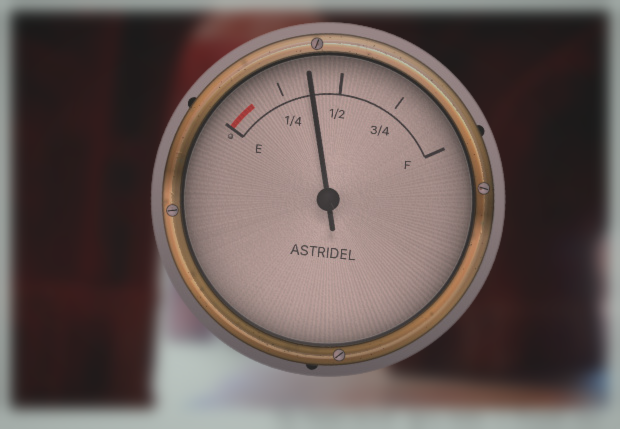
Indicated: value=0.375
